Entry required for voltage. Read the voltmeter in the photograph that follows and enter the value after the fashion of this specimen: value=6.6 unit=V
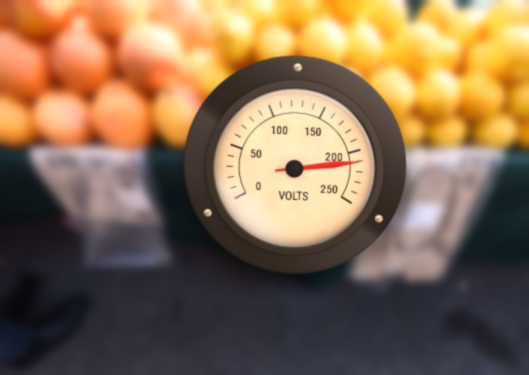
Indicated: value=210 unit=V
